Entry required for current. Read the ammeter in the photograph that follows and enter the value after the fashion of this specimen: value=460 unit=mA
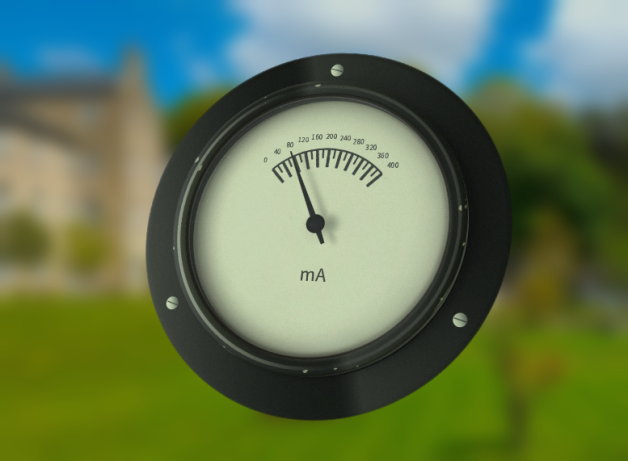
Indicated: value=80 unit=mA
